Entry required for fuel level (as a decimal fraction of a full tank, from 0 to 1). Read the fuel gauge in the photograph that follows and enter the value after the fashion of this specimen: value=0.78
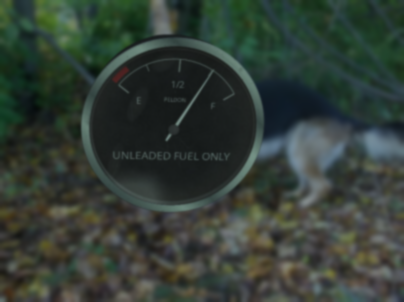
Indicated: value=0.75
